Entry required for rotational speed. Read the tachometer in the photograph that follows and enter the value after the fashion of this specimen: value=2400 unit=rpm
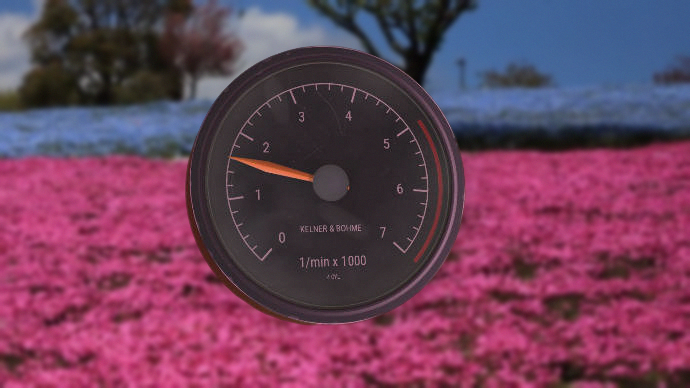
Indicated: value=1600 unit=rpm
